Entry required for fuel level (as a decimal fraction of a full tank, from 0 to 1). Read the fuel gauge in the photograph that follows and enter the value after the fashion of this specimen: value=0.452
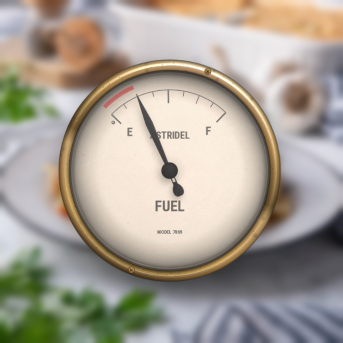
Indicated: value=0.25
